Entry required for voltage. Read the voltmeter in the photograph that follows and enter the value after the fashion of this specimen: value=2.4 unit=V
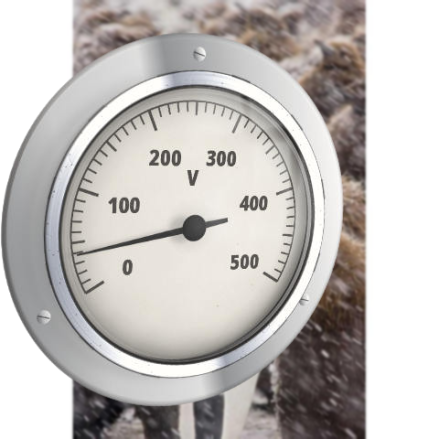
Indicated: value=40 unit=V
